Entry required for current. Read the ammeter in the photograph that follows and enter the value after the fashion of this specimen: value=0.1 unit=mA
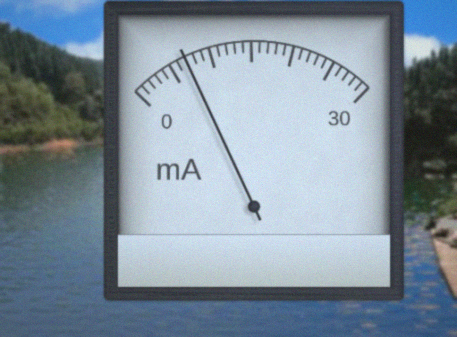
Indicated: value=7 unit=mA
